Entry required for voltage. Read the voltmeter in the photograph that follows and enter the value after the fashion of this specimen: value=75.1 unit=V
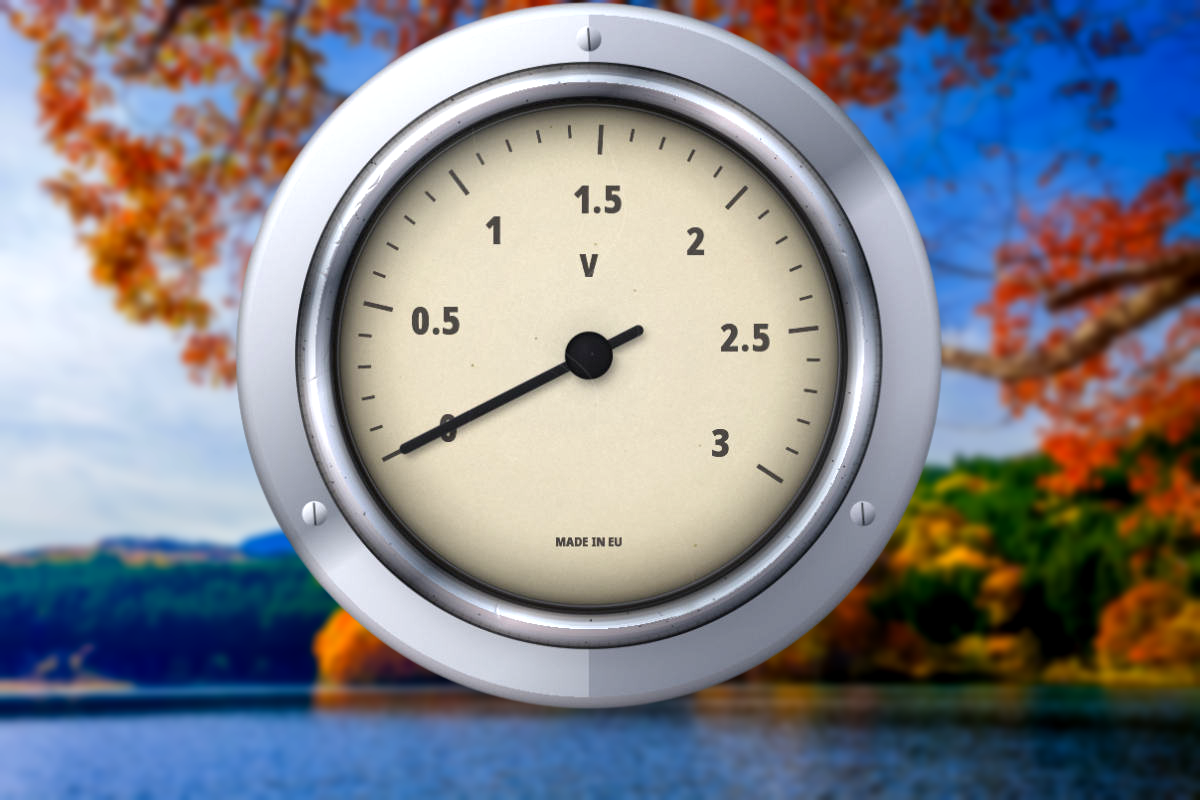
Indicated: value=0 unit=V
